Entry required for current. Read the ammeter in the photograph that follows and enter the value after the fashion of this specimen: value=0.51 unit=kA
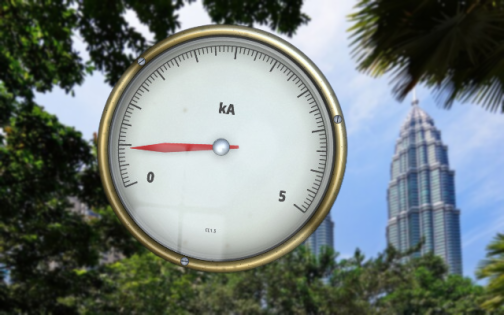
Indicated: value=0.45 unit=kA
